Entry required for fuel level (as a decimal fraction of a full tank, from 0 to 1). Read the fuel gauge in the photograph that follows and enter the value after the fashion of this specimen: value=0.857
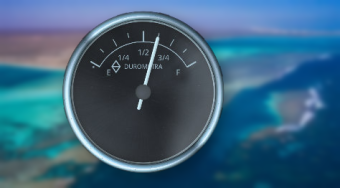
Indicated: value=0.625
